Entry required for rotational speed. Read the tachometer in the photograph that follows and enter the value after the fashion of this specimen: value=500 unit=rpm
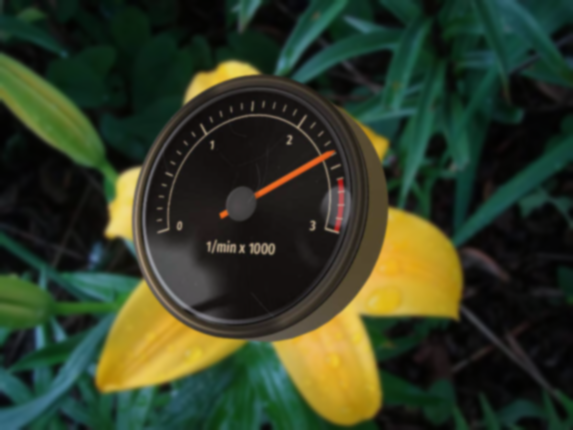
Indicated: value=2400 unit=rpm
